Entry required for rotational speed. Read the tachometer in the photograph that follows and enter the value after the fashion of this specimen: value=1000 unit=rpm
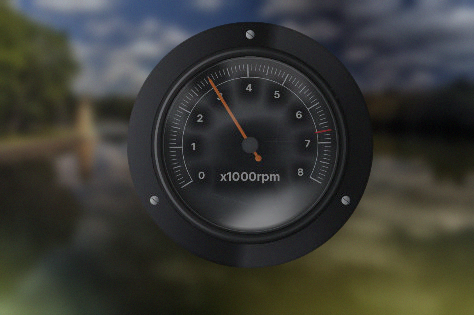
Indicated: value=3000 unit=rpm
